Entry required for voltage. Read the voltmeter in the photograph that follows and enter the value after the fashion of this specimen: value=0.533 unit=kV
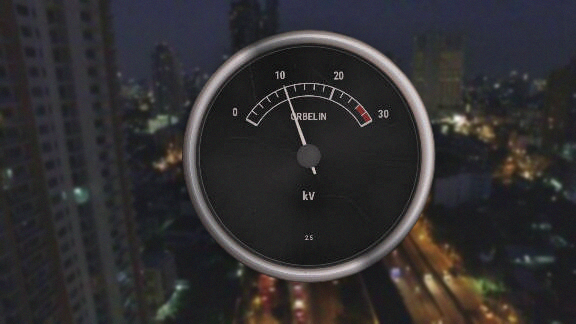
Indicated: value=10 unit=kV
